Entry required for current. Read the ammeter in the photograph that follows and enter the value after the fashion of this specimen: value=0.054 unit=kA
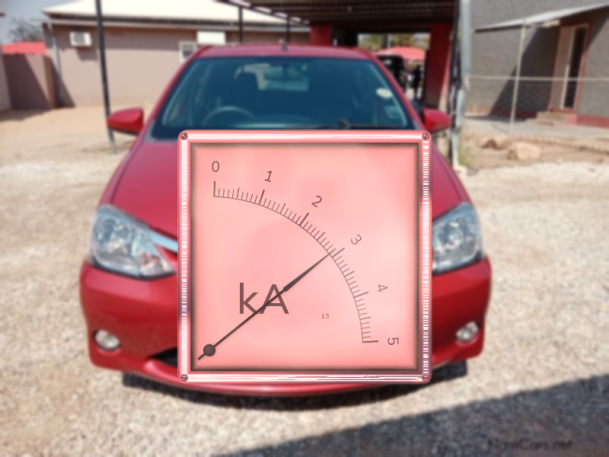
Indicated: value=2.9 unit=kA
